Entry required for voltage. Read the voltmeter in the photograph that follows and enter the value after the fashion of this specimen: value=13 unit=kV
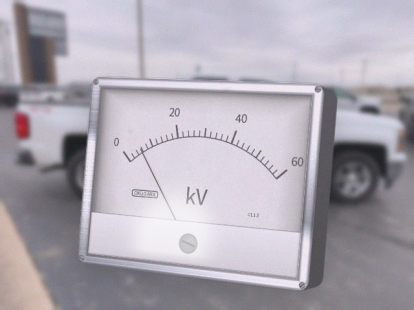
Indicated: value=6 unit=kV
